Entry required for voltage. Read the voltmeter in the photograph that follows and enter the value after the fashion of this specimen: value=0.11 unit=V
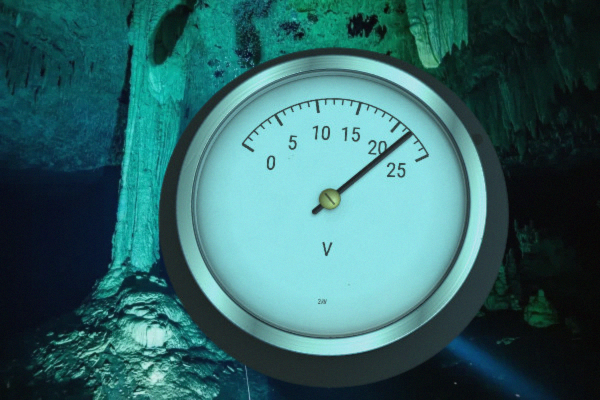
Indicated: value=22 unit=V
